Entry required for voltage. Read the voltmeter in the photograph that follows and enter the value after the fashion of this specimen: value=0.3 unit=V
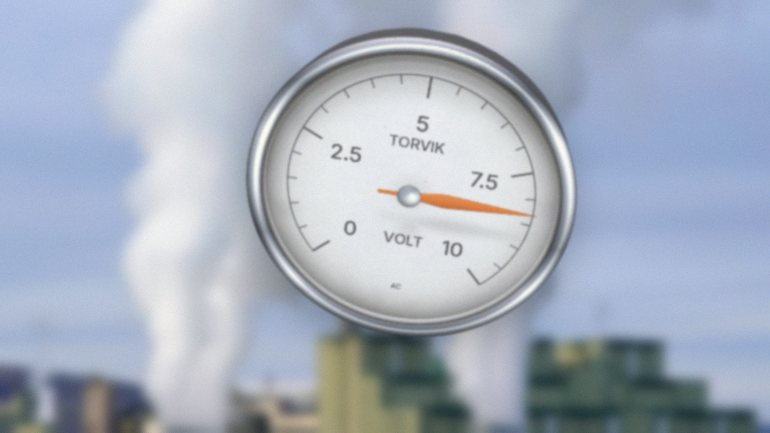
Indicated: value=8.25 unit=V
